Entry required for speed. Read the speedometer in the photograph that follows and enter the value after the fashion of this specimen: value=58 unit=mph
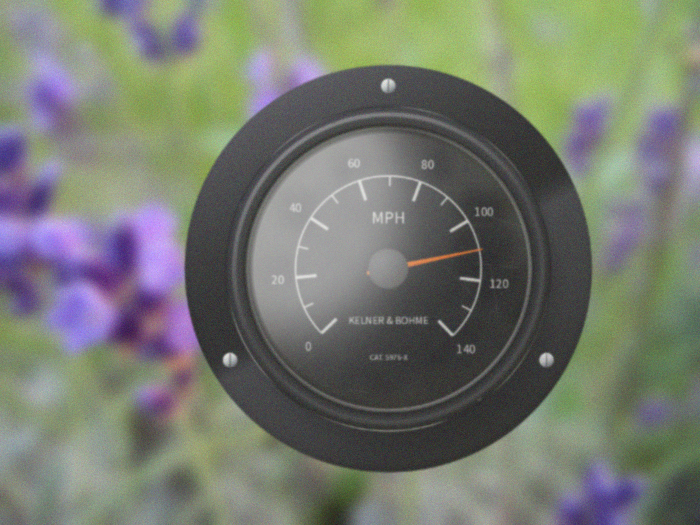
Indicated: value=110 unit=mph
